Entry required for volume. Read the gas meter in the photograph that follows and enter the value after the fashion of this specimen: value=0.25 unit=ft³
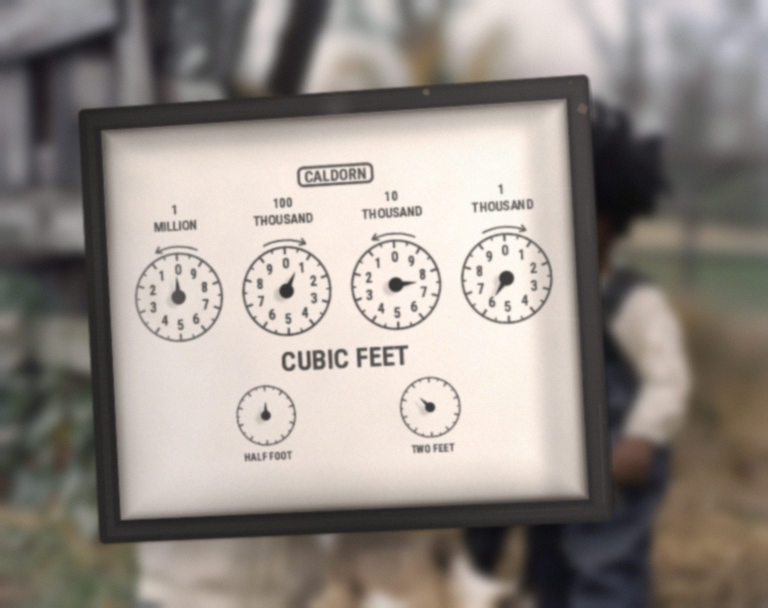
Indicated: value=7600 unit=ft³
